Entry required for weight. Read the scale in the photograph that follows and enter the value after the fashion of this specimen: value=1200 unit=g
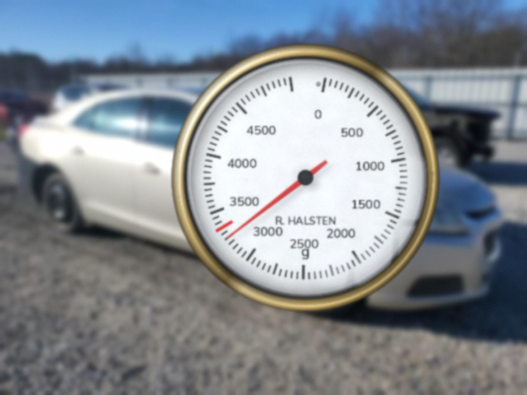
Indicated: value=3250 unit=g
